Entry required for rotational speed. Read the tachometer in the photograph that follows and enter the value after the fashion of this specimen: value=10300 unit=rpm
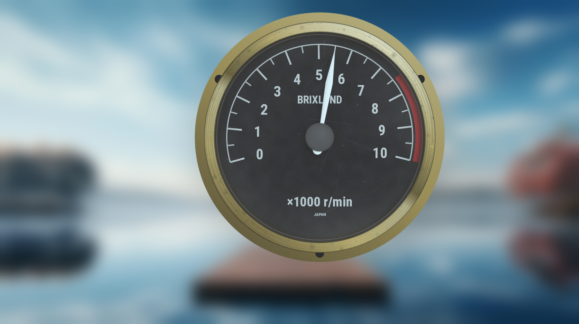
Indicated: value=5500 unit=rpm
